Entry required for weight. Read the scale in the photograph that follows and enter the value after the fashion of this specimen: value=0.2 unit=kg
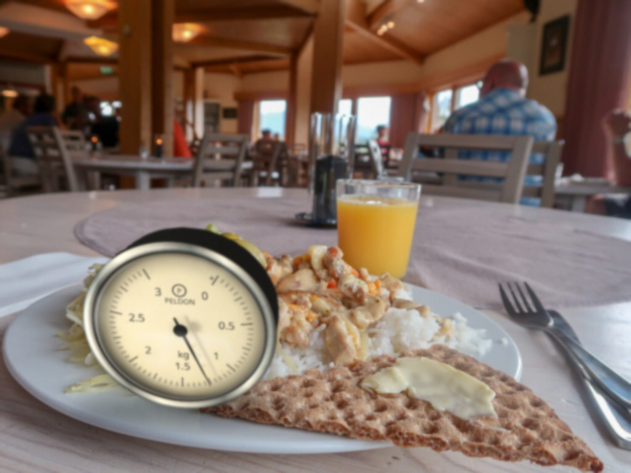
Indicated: value=1.25 unit=kg
